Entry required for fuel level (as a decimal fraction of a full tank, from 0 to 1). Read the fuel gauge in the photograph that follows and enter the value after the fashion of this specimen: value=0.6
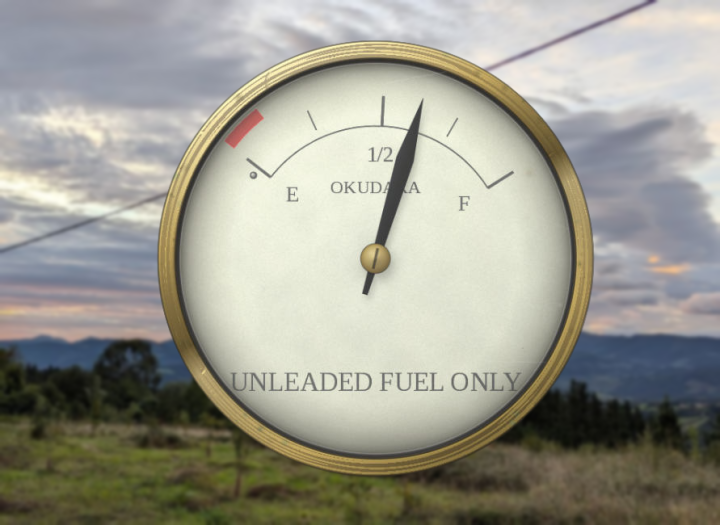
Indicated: value=0.625
